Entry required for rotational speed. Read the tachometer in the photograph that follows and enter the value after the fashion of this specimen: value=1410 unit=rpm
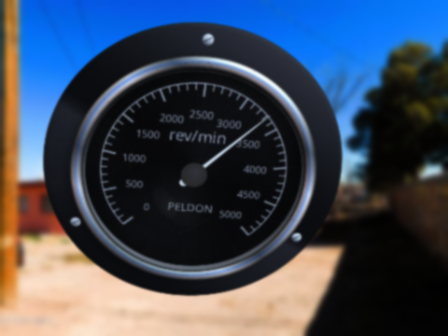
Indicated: value=3300 unit=rpm
